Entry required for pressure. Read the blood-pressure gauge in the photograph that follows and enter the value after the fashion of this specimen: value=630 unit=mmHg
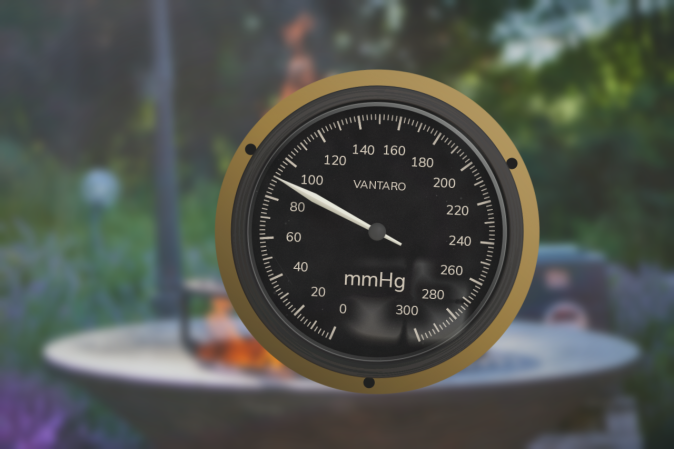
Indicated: value=90 unit=mmHg
